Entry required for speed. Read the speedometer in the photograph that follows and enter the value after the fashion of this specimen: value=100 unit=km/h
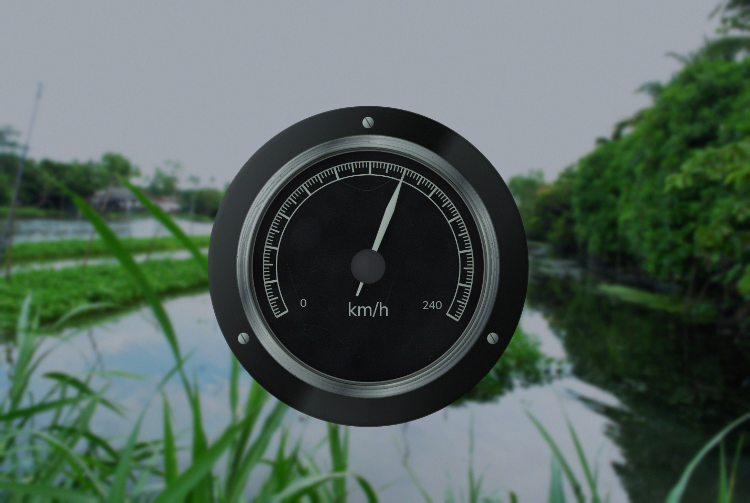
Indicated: value=140 unit=km/h
